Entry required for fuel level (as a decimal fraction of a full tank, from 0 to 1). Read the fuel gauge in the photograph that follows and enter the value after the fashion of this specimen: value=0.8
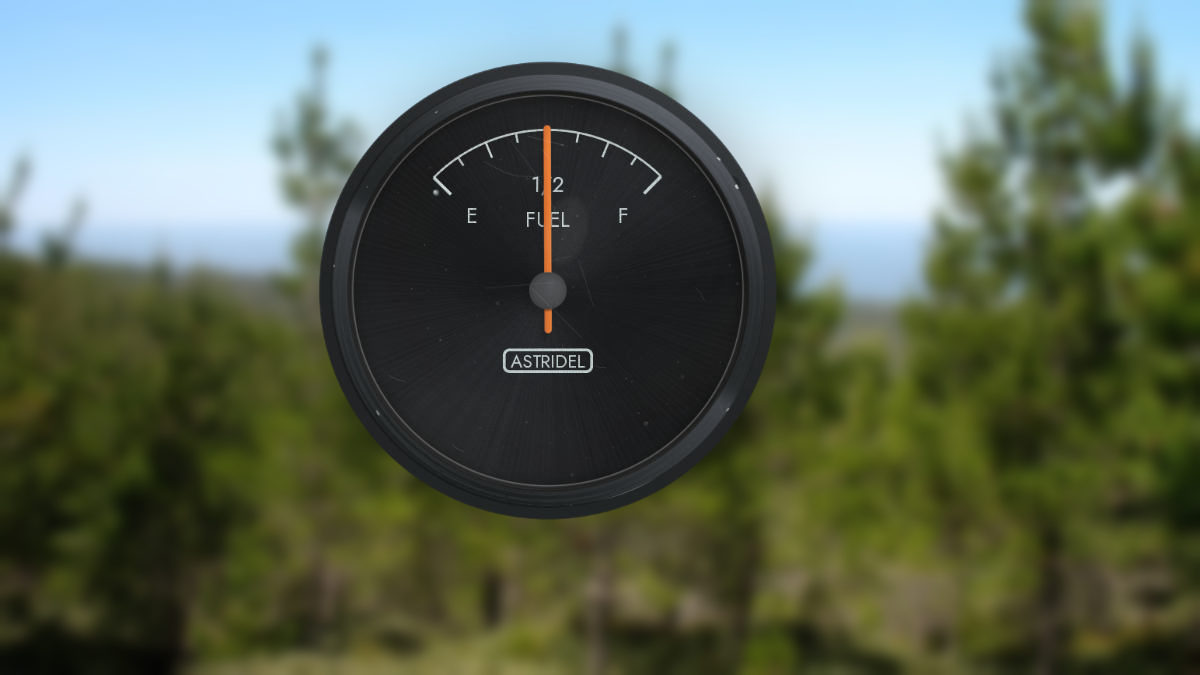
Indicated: value=0.5
